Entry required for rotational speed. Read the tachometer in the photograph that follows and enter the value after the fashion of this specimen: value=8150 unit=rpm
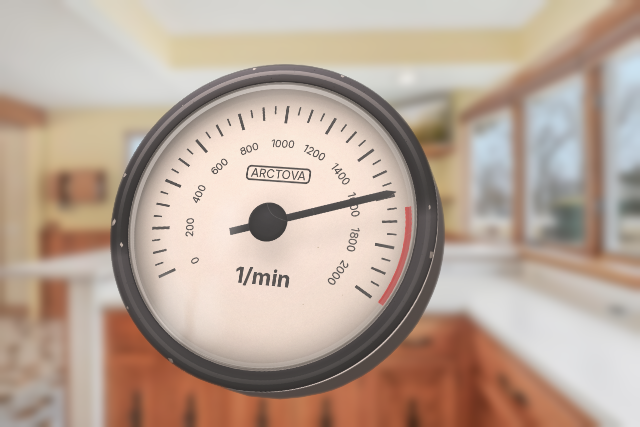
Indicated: value=1600 unit=rpm
